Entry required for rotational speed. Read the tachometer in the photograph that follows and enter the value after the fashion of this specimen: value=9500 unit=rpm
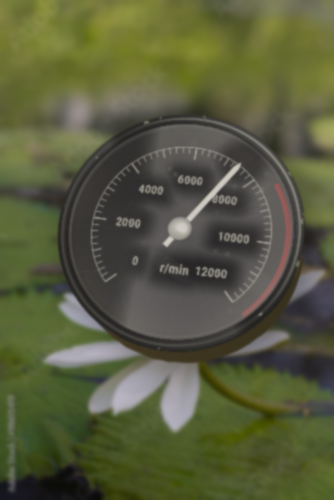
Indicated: value=7400 unit=rpm
